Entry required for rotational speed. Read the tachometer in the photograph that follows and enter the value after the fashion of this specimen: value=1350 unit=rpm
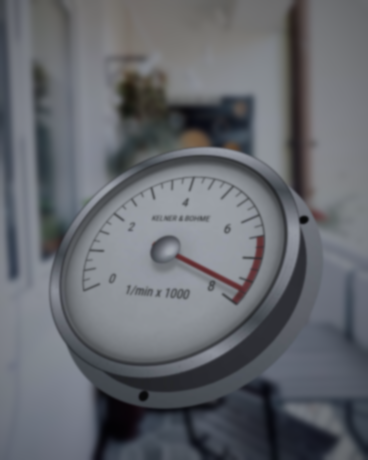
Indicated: value=7750 unit=rpm
